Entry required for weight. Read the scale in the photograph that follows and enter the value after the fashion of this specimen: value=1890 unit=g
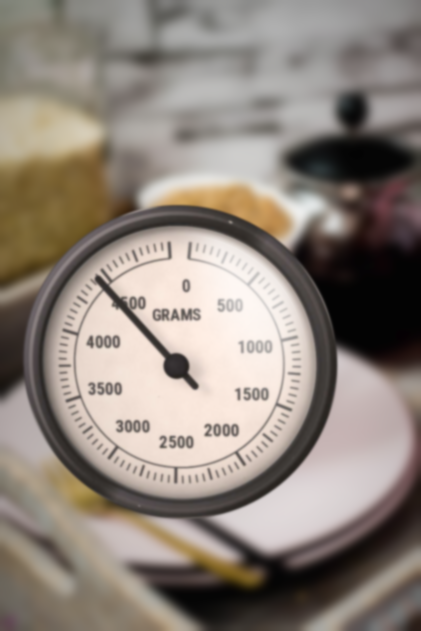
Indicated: value=4450 unit=g
